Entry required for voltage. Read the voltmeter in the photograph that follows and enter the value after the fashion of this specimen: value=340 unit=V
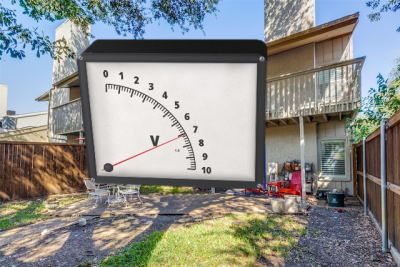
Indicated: value=7 unit=V
